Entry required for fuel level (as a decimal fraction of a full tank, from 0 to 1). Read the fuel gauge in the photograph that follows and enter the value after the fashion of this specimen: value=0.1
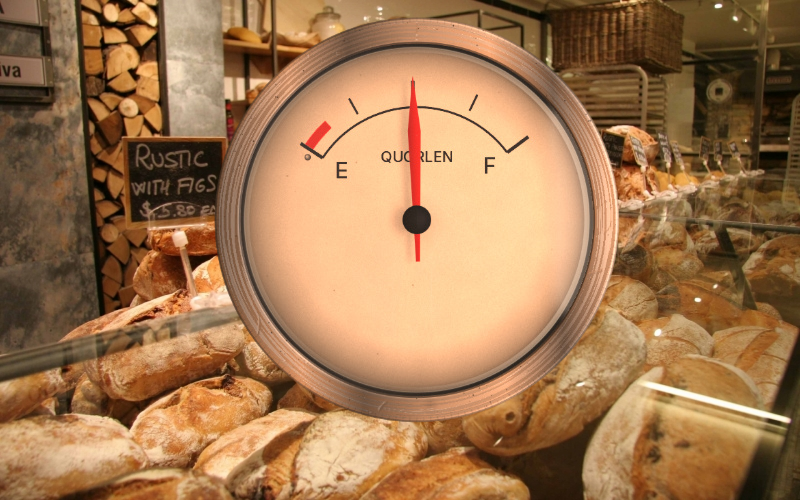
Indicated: value=0.5
